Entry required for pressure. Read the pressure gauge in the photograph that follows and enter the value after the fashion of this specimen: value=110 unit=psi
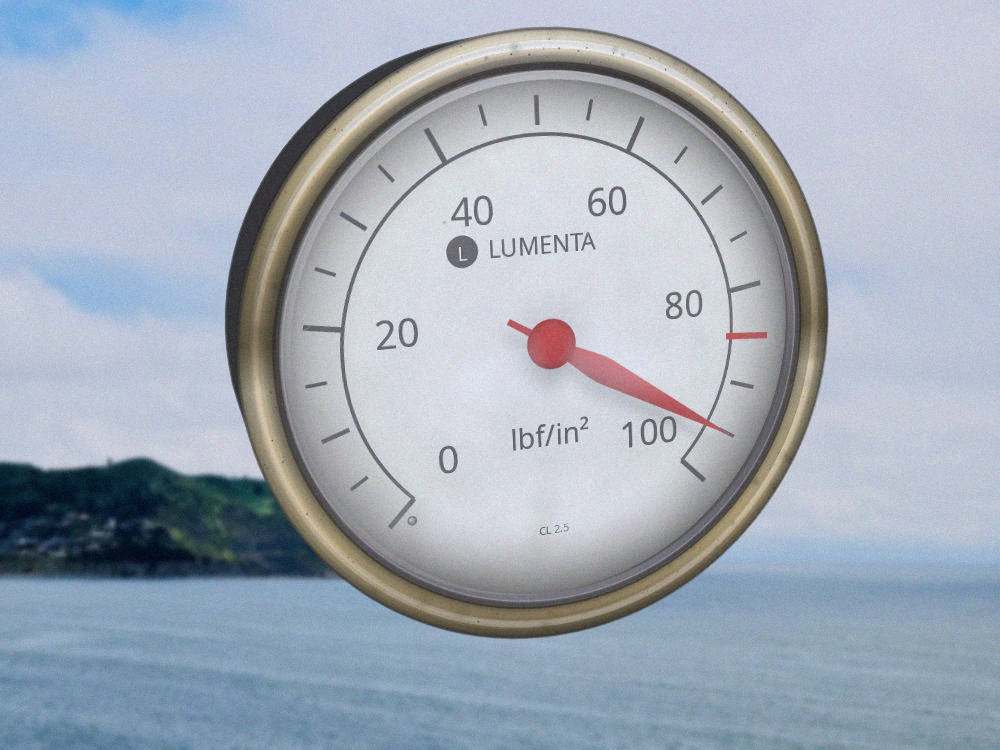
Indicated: value=95 unit=psi
